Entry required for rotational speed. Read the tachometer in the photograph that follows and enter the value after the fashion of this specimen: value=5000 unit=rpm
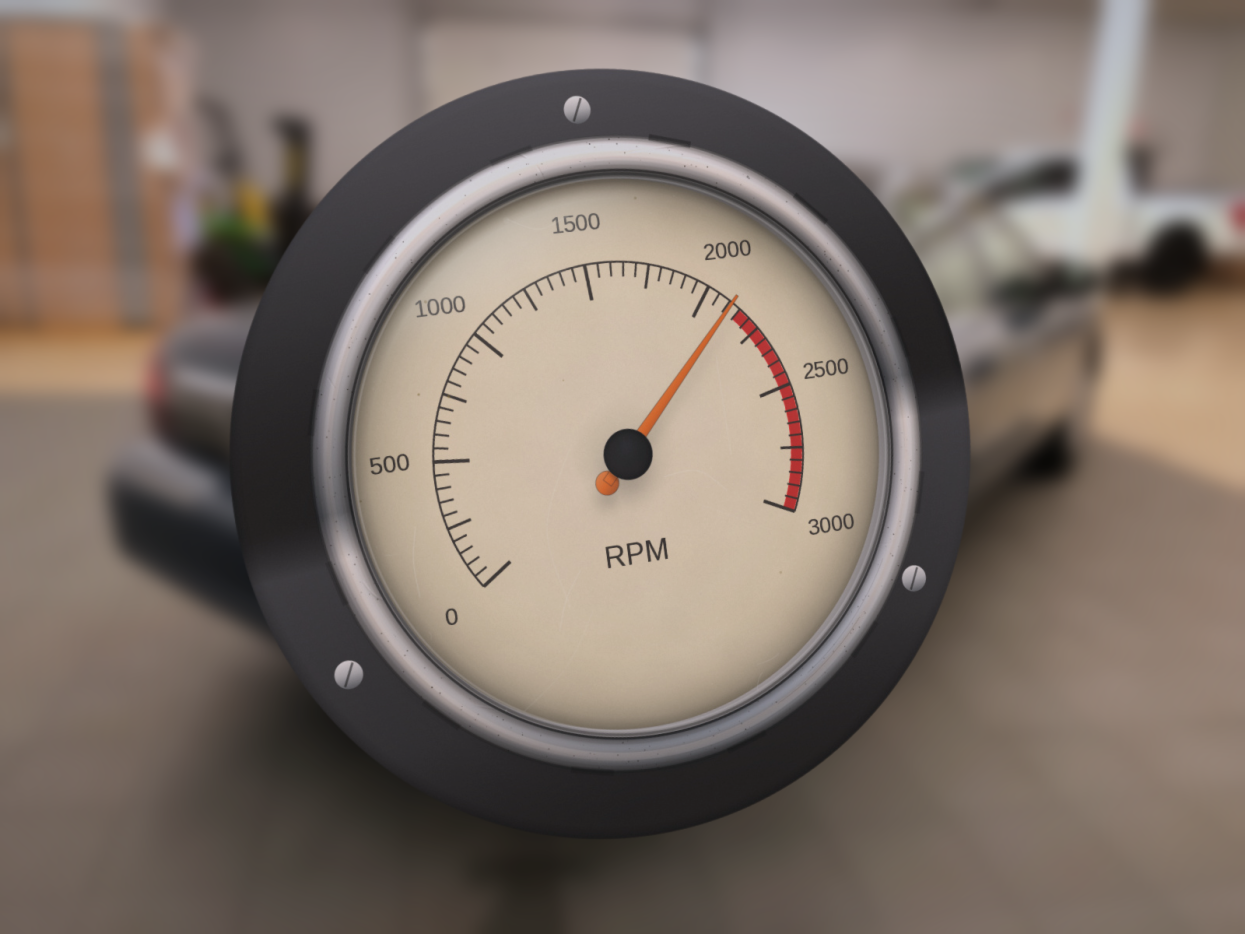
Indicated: value=2100 unit=rpm
